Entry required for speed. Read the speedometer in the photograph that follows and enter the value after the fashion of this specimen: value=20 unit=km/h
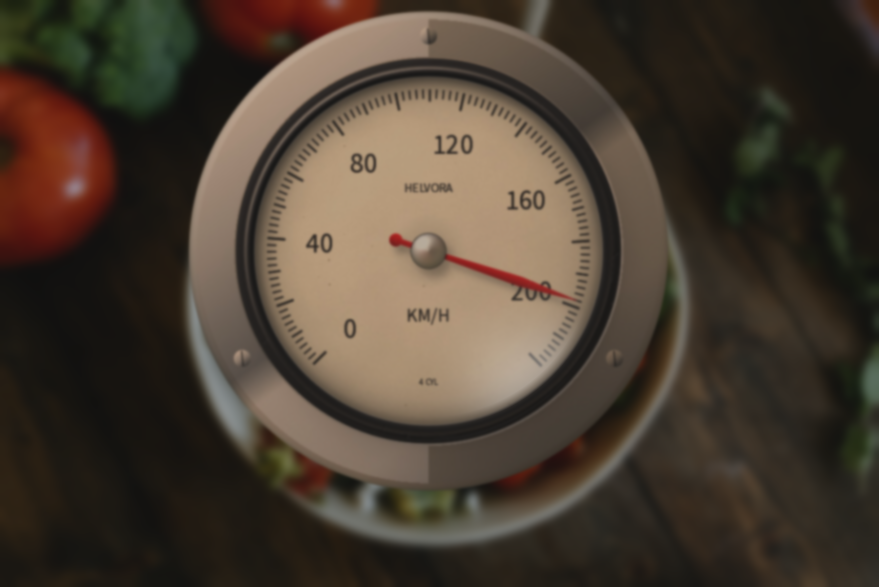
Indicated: value=198 unit=km/h
